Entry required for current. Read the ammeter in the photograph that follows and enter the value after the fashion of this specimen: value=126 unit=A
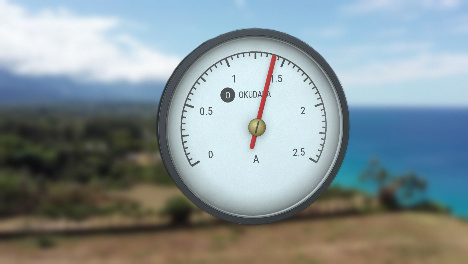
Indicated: value=1.4 unit=A
